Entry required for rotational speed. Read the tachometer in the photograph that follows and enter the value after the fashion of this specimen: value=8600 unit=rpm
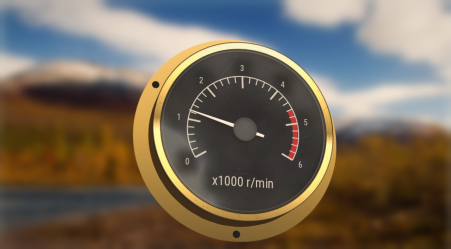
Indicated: value=1200 unit=rpm
